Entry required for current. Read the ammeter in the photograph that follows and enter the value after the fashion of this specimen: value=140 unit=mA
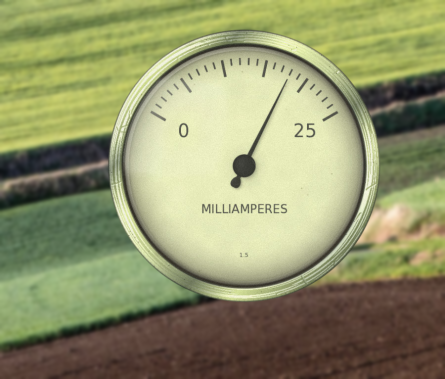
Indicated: value=18 unit=mA
